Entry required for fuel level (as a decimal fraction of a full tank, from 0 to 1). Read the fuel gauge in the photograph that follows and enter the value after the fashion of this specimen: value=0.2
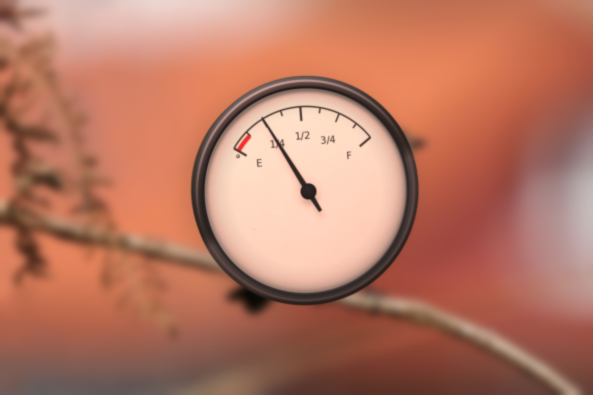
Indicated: value=0.25
